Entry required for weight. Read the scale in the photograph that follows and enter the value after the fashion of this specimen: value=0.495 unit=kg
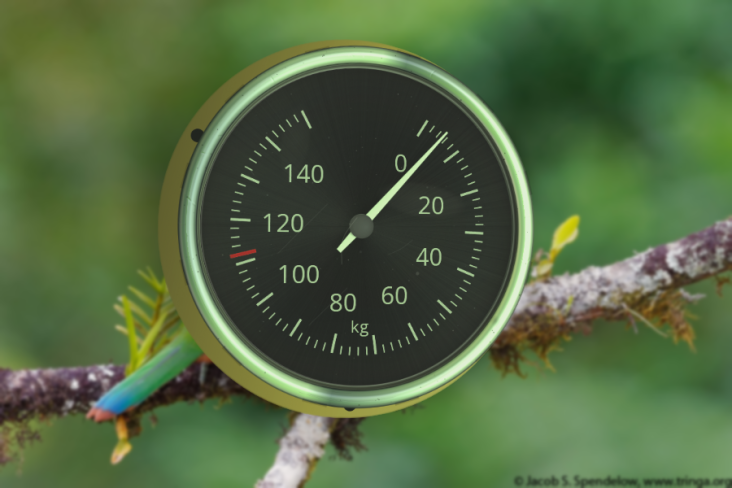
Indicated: value=5 unit=kg
